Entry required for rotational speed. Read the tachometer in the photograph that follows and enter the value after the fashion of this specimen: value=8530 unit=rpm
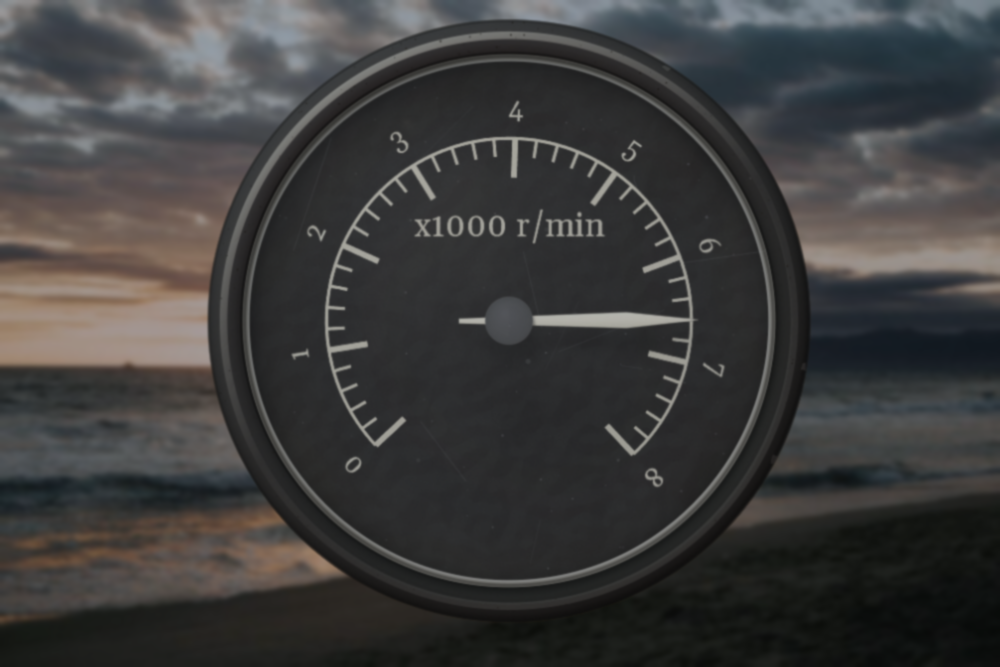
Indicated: value=6600 unit=rpm
